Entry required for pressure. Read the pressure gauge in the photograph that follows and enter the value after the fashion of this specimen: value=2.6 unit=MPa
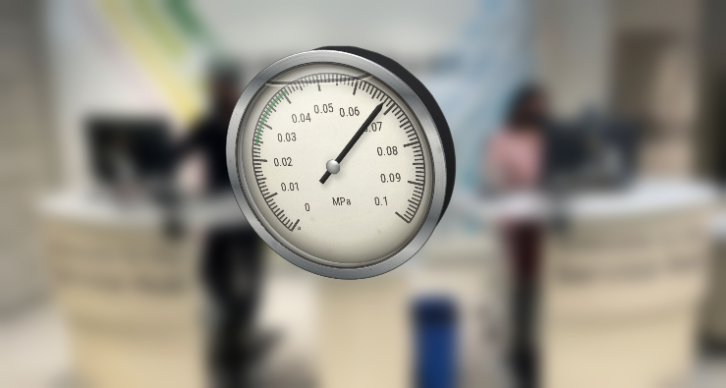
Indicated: value=0.068 unit=MPa
